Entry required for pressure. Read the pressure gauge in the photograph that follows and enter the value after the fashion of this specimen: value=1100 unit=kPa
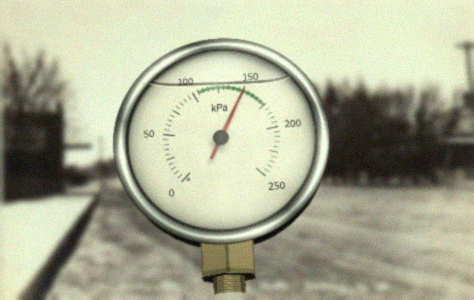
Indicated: value=150 unit=kPa
